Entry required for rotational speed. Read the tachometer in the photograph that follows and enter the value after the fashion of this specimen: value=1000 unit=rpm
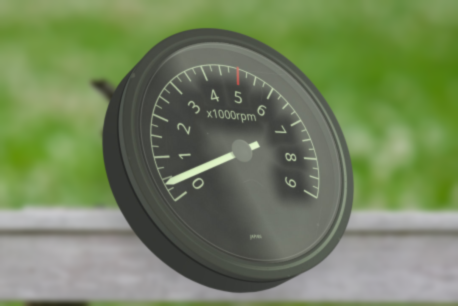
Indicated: value=375 unit=rpm
